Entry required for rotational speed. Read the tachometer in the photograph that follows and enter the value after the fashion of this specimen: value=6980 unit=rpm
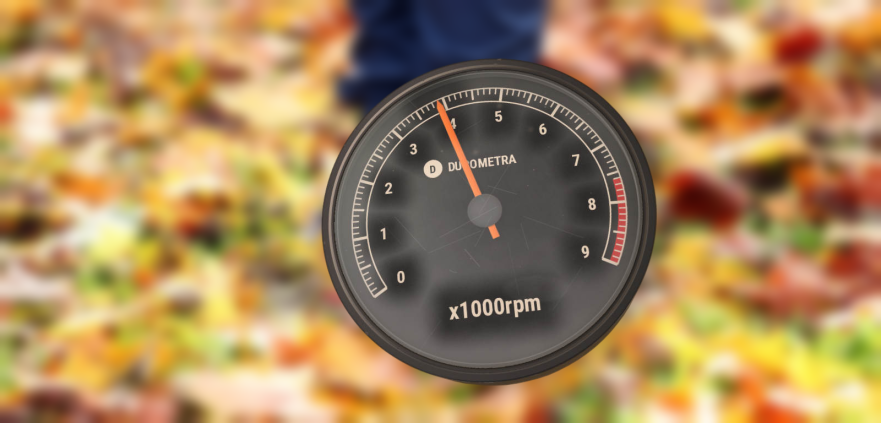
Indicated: value=3900 unit=rpm
